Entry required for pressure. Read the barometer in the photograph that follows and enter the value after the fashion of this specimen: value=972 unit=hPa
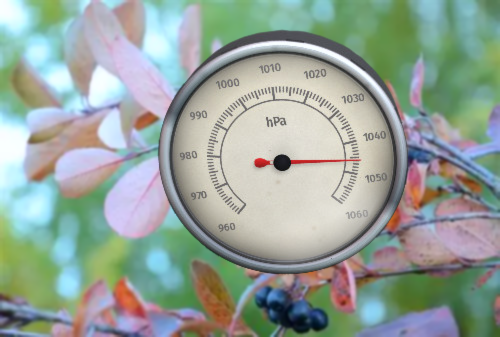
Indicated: value=1045 unit=hPa
